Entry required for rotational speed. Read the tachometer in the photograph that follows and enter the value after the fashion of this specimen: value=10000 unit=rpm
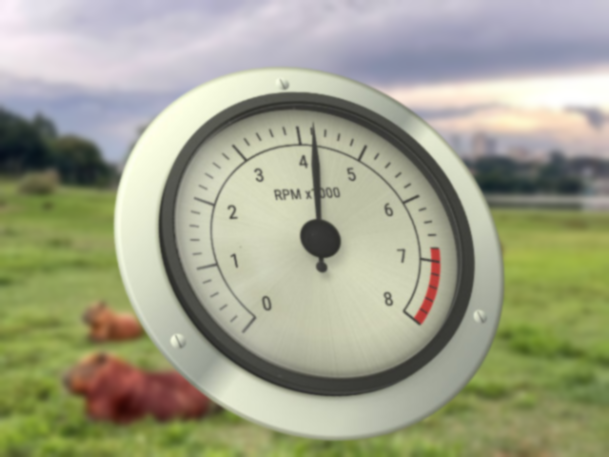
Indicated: value=4200 unit=rpm
